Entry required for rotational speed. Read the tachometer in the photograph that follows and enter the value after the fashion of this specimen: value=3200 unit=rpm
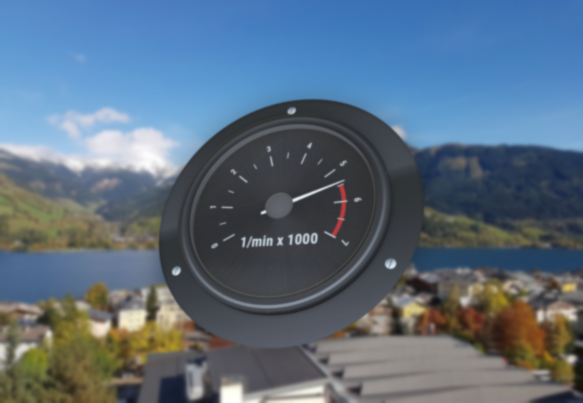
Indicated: value=5500 unit=rpm
